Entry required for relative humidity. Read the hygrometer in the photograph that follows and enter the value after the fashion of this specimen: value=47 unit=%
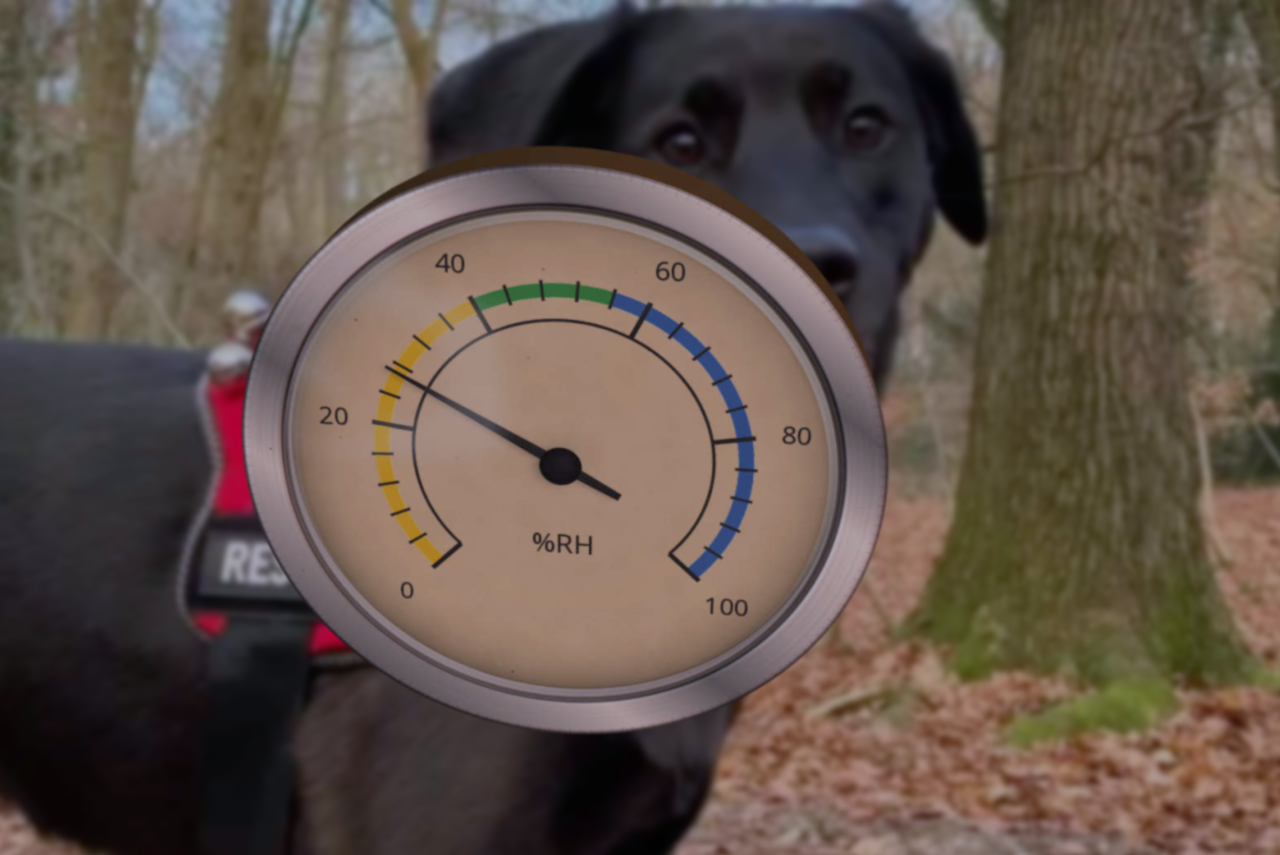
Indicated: value=28 unit=%
